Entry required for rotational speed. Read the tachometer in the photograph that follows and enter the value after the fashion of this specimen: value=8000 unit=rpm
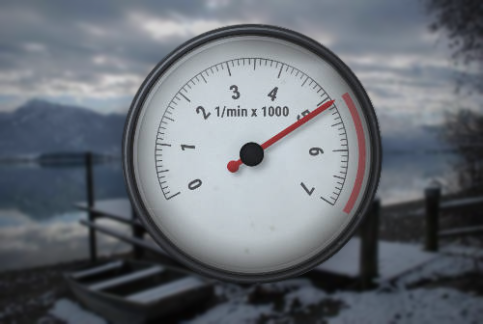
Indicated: value=5100 unit=rpm
